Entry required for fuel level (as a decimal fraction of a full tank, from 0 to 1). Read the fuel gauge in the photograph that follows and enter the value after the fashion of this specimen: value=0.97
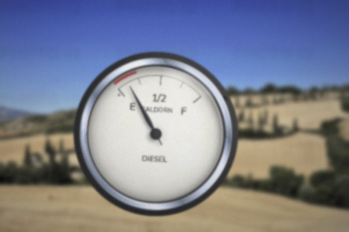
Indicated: value=0.125
